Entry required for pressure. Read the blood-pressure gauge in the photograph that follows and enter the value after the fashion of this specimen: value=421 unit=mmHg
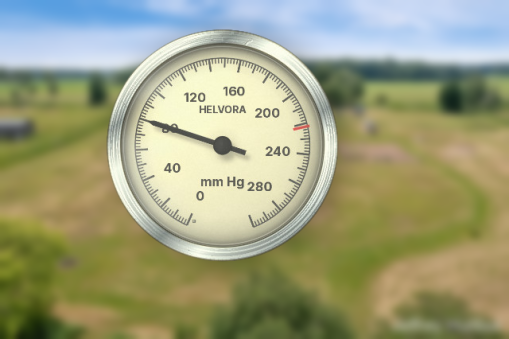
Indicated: value=80 unit=mmHg
